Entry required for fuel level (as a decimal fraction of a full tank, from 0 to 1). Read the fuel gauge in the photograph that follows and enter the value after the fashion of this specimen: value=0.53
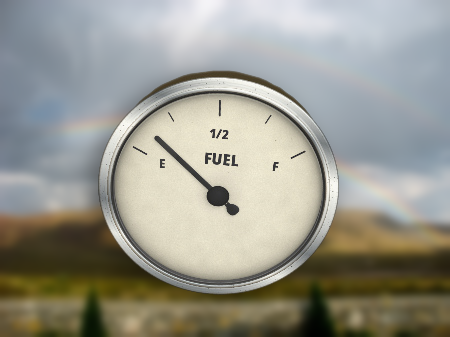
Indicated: value=0.125
